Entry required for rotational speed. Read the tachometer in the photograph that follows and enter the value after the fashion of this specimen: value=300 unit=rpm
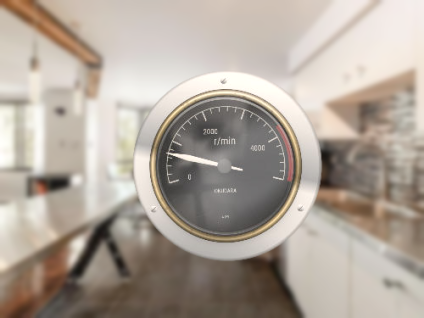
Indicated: value=700 unit=rpm
